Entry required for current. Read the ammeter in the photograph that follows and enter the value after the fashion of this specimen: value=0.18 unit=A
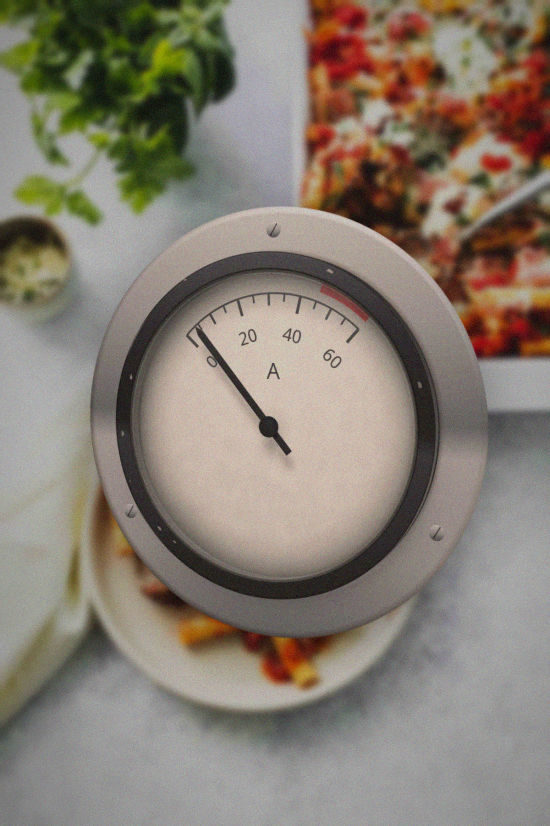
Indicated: value=5 unit=A
